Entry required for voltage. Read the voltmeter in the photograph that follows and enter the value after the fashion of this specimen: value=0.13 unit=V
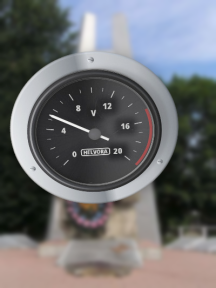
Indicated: value=5.5 unit=V
